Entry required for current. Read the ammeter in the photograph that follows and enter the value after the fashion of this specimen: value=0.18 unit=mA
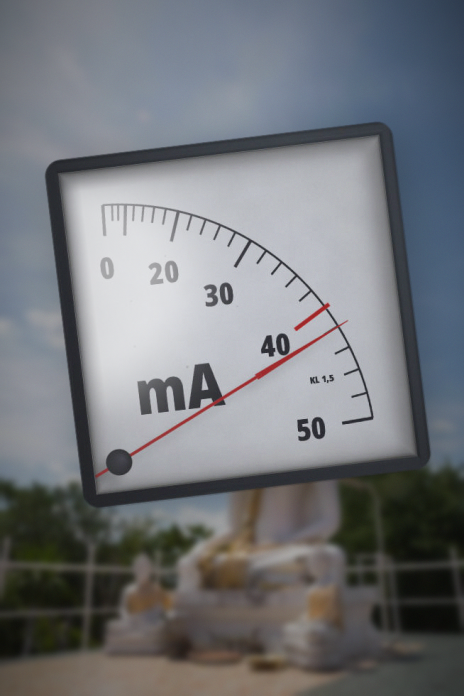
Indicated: value=42 unit=mA
